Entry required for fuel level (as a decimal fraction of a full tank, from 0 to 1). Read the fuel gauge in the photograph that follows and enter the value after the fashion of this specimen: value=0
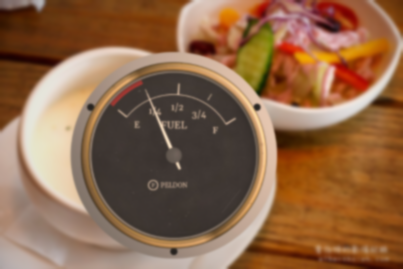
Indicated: value=0.25
